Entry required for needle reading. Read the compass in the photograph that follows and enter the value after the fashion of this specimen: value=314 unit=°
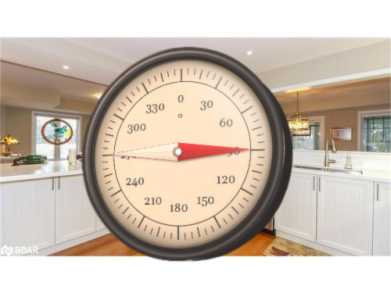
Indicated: value=90 unit=°
